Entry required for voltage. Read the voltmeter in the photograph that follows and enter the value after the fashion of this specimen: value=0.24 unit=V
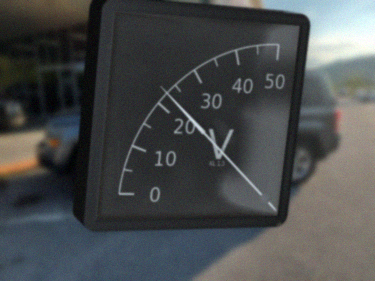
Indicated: value=22.5 unit=V
